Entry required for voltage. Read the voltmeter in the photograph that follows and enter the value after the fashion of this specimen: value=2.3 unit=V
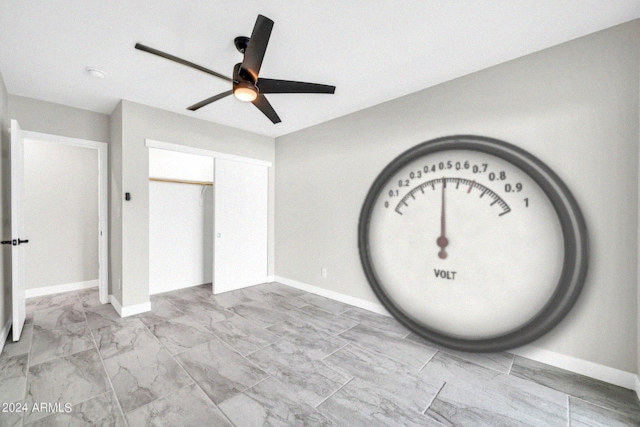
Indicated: value=0.5 unit=V
